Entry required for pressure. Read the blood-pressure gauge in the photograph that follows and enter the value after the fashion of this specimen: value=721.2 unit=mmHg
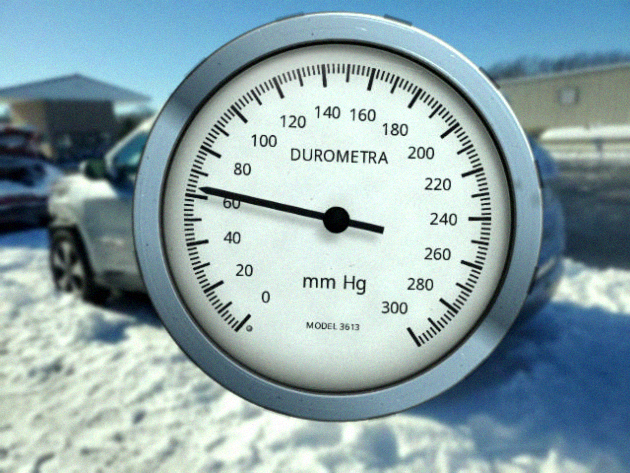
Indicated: value=64 unit=mmHg
